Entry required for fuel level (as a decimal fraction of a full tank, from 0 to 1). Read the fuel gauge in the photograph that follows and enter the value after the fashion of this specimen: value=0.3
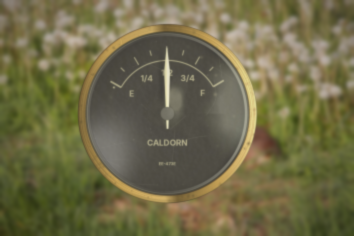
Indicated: value=0.5
